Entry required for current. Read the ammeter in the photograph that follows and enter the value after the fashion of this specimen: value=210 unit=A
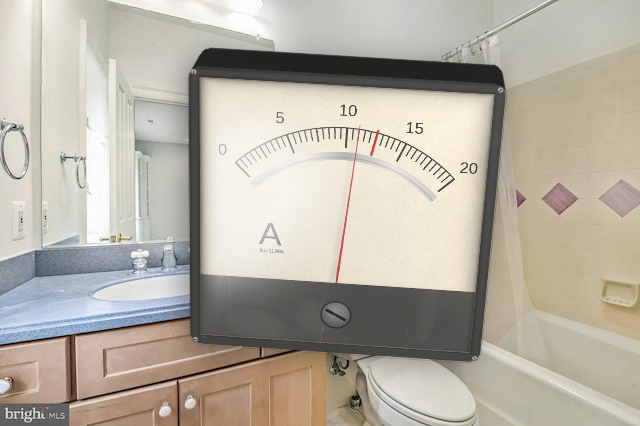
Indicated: value=11 unit=A
